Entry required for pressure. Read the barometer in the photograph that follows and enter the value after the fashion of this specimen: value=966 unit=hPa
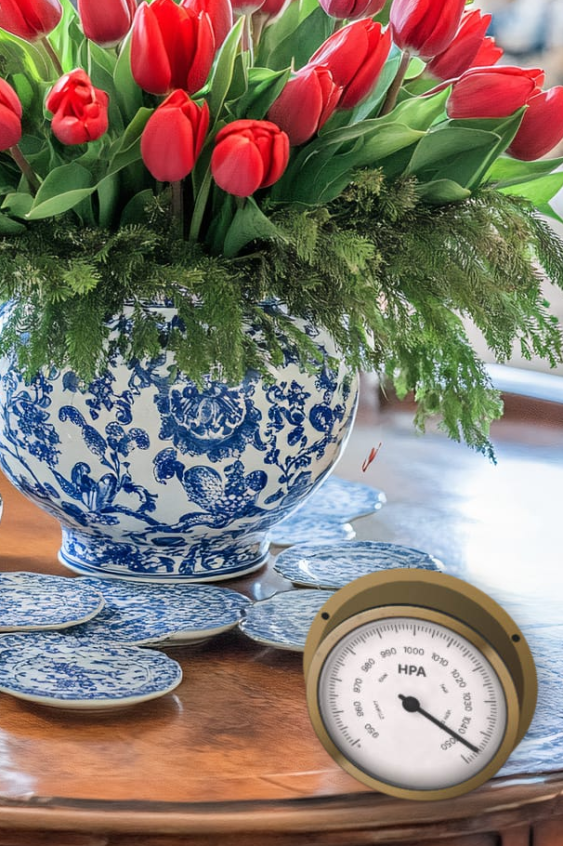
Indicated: value=1045 unit=hPa
